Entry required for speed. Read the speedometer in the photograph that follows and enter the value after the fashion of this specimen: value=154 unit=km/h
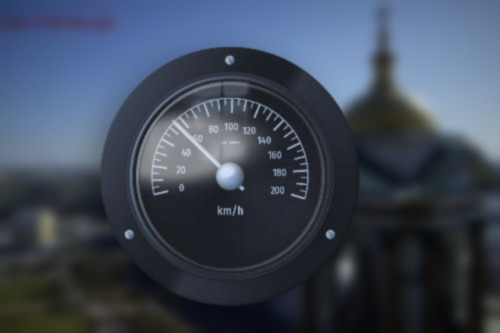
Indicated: value=55 unit=km/h
